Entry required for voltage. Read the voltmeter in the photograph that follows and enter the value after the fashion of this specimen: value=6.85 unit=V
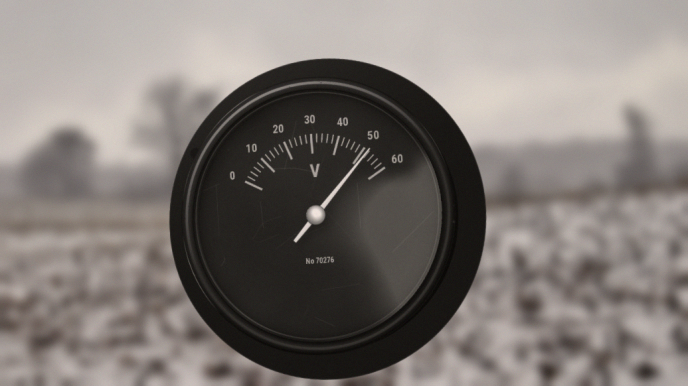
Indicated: value=52 unit=V
